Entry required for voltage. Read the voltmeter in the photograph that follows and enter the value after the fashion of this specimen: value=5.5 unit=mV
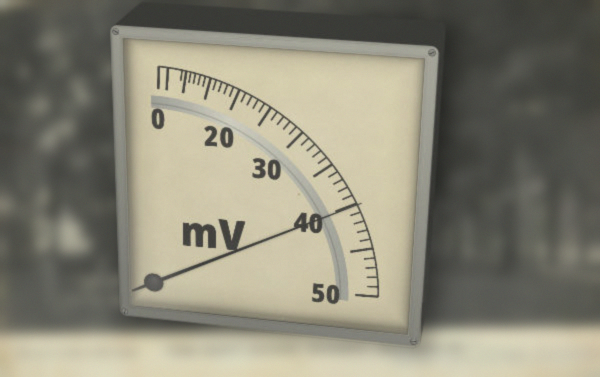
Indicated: value=40 unit=mV
